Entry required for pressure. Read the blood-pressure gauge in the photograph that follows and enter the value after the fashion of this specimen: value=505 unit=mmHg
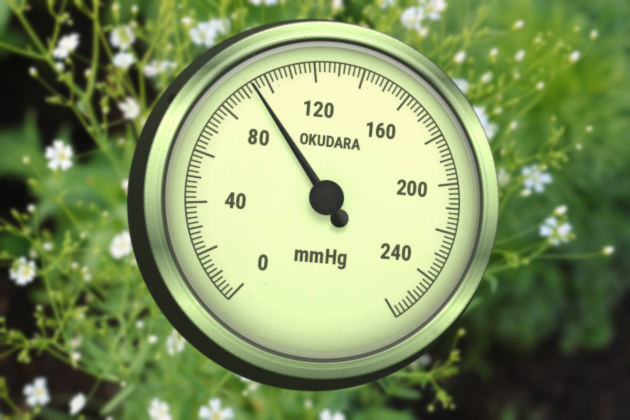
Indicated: value=94 unit=mmHg
